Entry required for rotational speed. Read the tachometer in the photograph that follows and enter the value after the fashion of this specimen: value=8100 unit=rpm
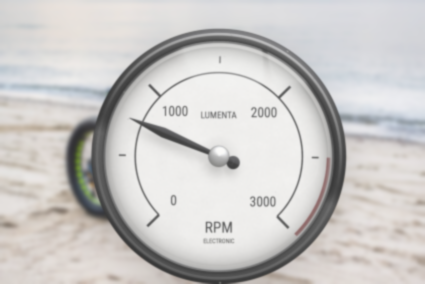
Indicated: value=750 unit=rpm
